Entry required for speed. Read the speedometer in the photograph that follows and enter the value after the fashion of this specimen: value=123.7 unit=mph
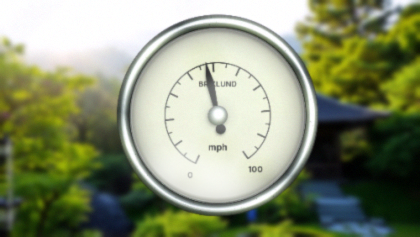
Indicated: value=47.5 unit=mph
